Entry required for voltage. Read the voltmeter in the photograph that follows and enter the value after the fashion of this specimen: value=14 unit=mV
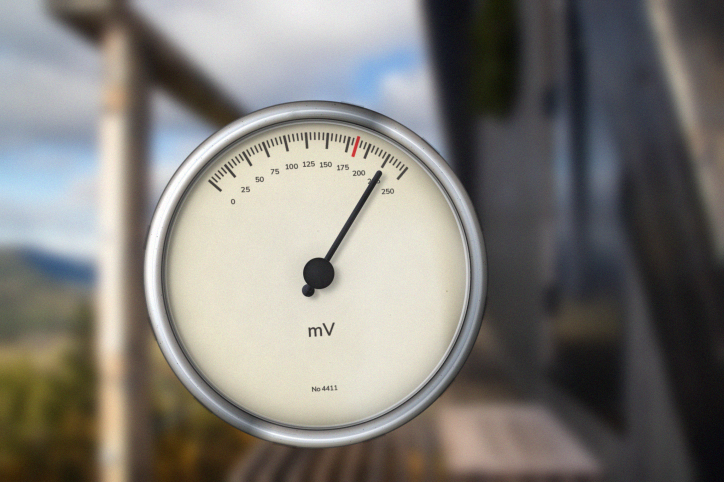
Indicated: value=225 unit=mV
